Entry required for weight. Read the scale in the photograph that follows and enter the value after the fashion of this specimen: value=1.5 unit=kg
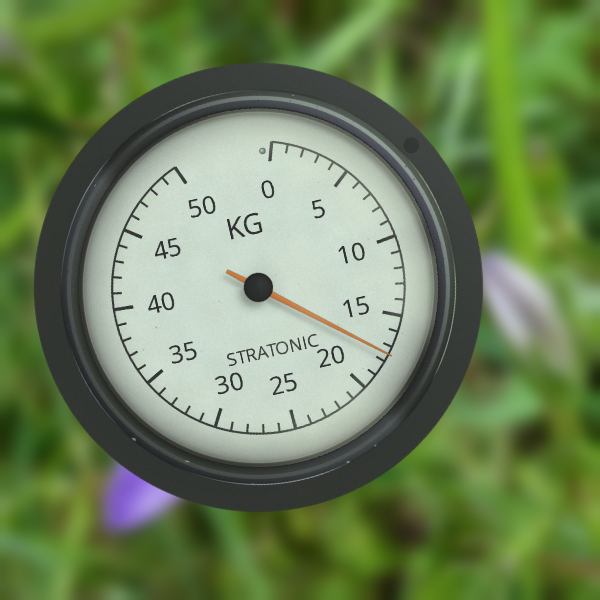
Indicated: value=17.5 unit=kg
